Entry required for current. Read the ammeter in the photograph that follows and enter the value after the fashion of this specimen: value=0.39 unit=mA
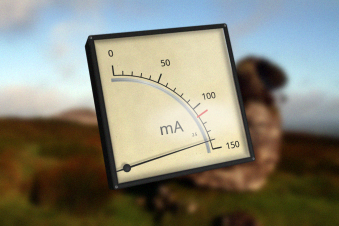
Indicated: value=140 unit=mA
